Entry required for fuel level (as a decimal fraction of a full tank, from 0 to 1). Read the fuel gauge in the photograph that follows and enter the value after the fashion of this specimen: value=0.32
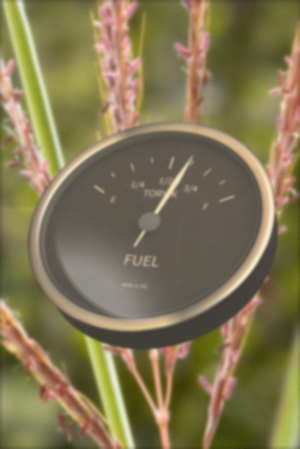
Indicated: value=0.625
